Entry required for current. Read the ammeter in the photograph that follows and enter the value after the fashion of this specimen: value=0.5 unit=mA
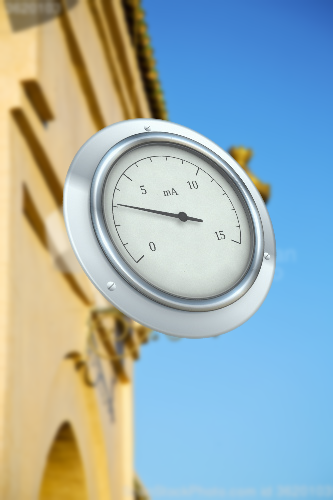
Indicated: value=3 unit=mA
